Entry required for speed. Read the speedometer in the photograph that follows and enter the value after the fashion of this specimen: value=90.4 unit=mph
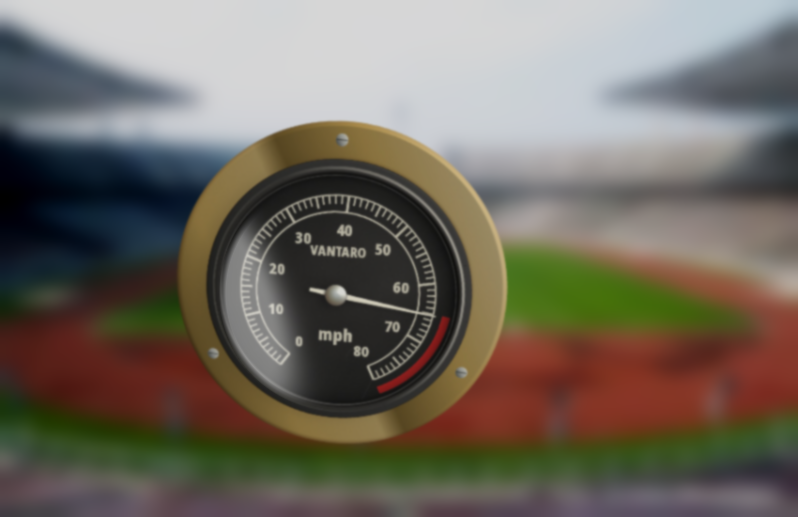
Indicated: value=65 unit=mph
